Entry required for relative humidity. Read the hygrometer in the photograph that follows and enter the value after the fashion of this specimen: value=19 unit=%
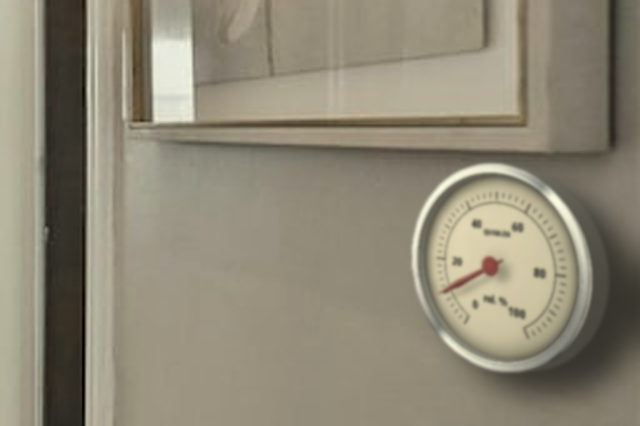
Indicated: value=10 unit=%
